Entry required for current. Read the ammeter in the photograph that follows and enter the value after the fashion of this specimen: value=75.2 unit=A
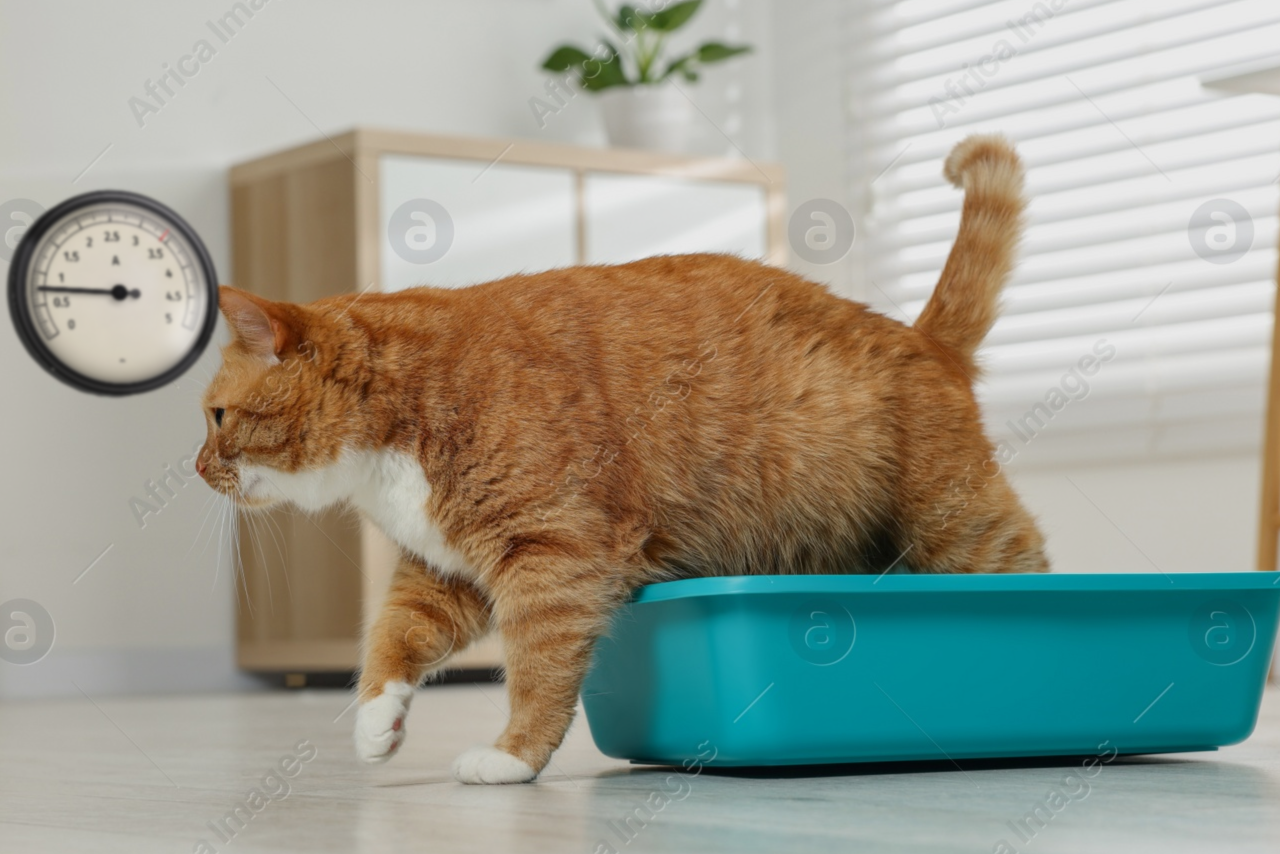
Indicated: value=0.75 unit=A
